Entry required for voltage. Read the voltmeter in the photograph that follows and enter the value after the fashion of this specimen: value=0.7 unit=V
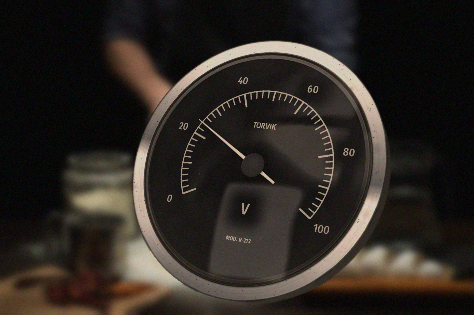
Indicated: value=24 unit=V
